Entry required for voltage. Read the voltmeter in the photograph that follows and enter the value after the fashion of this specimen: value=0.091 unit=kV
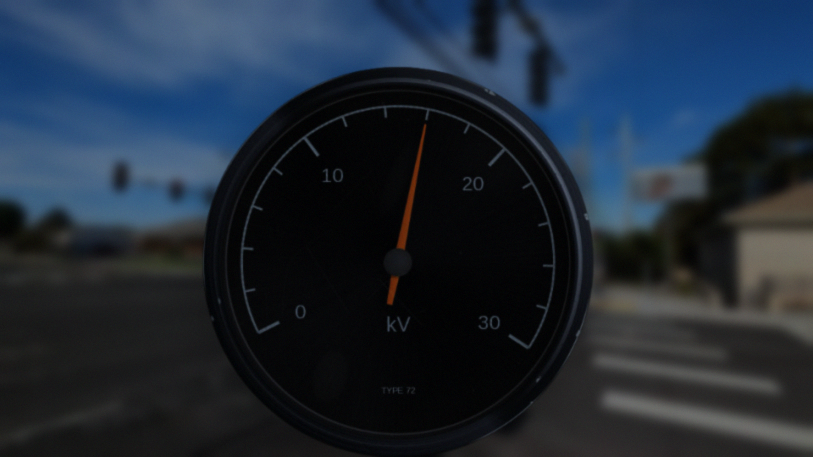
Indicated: value=16 unit=kV
